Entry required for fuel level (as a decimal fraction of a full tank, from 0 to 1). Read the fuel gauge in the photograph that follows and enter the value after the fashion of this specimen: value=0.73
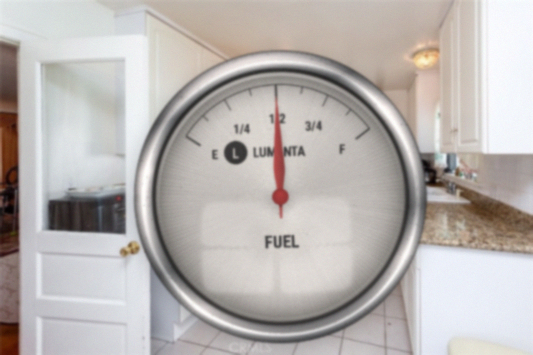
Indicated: value=0.5
